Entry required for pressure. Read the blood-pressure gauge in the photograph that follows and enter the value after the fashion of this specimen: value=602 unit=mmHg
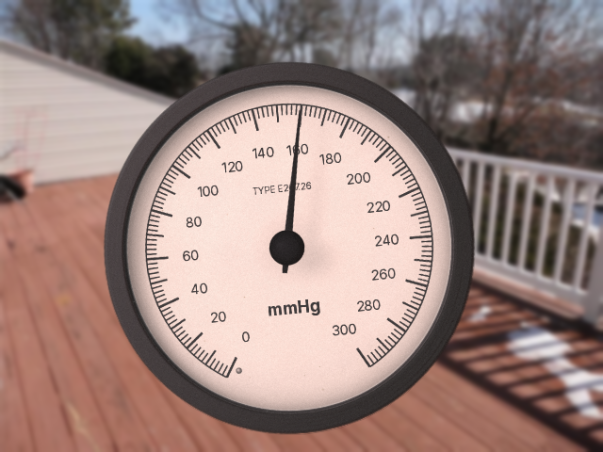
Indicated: value=160 unit=mmHg
